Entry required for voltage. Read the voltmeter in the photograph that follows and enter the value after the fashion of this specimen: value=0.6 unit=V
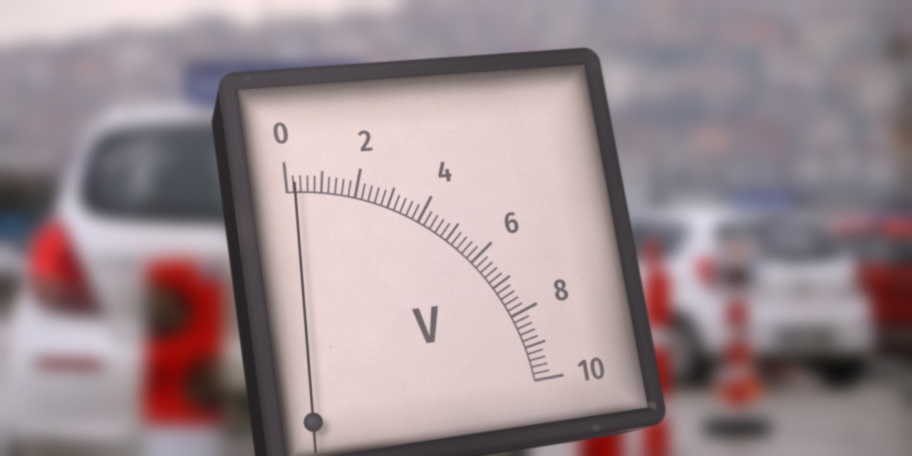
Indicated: value=0.2 unit=V
